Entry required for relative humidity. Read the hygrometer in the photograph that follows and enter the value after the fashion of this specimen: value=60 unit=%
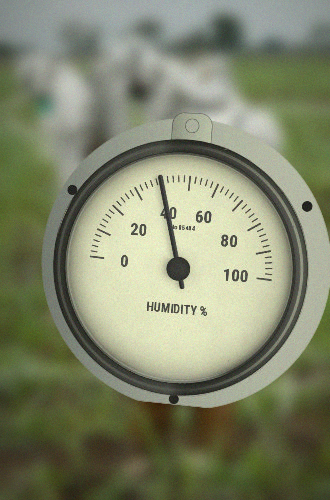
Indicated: value=40 unit=%
